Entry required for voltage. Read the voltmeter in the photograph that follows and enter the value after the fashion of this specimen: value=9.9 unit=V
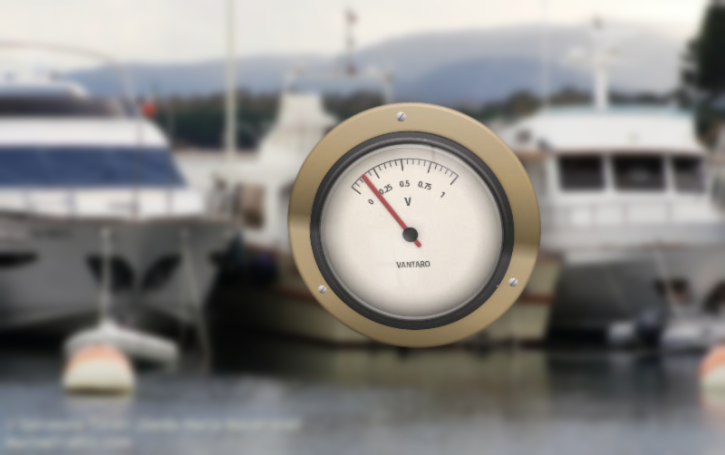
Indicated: value=0.15 unit=V
